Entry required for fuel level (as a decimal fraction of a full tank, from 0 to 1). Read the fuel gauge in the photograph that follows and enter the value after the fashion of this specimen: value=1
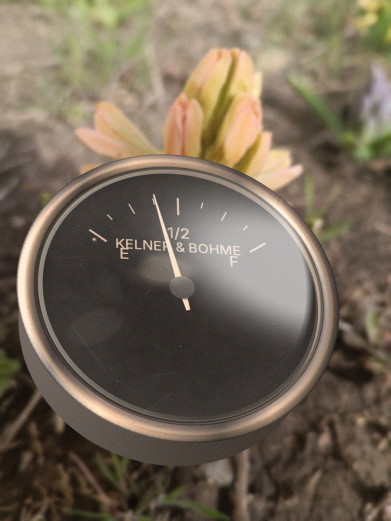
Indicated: value=0.375
